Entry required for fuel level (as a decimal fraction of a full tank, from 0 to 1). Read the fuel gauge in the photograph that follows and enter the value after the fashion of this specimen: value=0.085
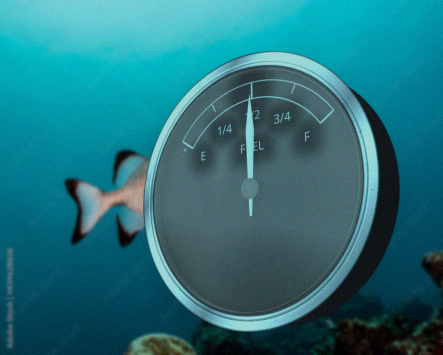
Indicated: value=0.5
